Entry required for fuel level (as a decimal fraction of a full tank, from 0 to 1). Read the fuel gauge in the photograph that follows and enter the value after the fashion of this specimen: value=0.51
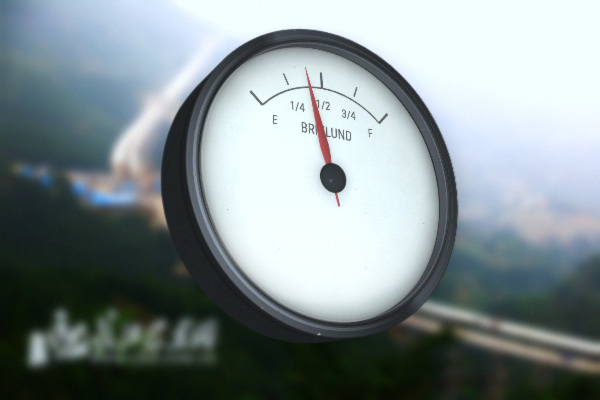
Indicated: value=0.375
